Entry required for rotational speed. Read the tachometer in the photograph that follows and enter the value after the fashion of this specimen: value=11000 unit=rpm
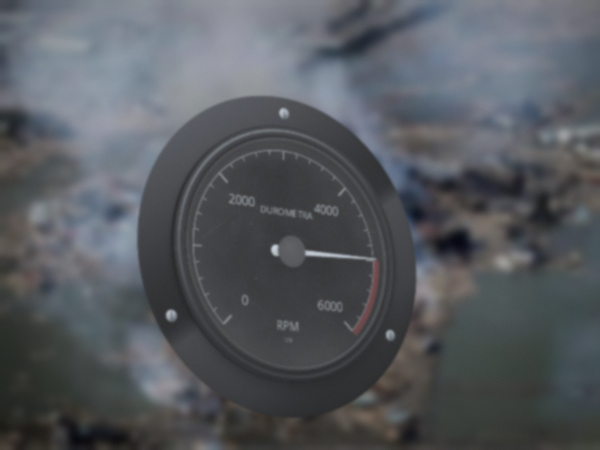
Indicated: value=5000 unit=rpm
